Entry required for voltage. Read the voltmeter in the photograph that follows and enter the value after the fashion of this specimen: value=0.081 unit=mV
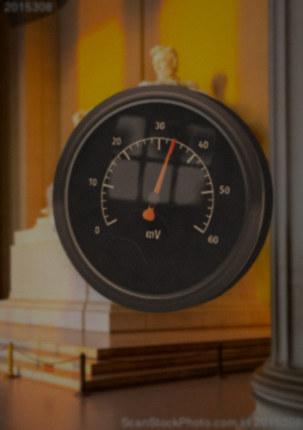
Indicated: value=34 unit=mV
